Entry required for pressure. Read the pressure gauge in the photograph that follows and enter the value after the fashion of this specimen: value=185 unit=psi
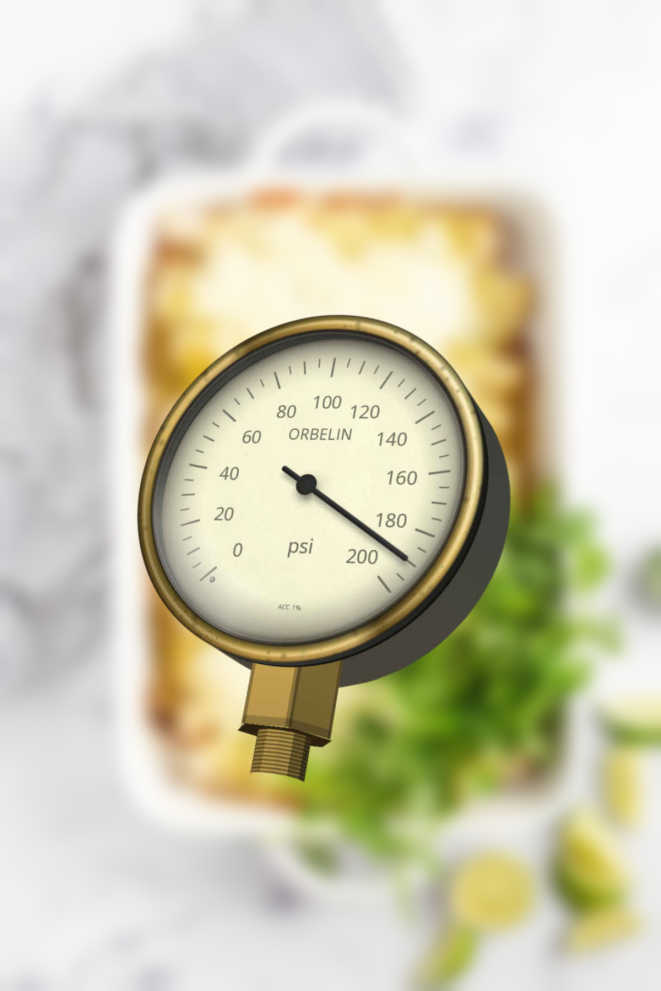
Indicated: value=190 unit=psi
